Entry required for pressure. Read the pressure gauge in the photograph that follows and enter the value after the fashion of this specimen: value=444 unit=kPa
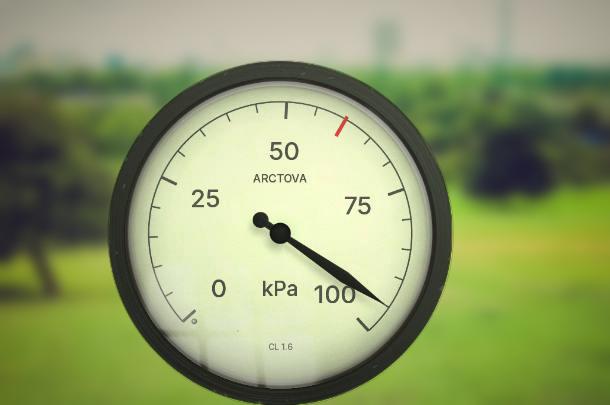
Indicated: value=95 unit=kPa
